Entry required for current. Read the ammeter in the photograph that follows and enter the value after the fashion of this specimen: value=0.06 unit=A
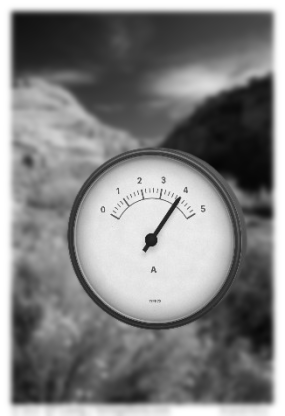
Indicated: value=4 unit=A
